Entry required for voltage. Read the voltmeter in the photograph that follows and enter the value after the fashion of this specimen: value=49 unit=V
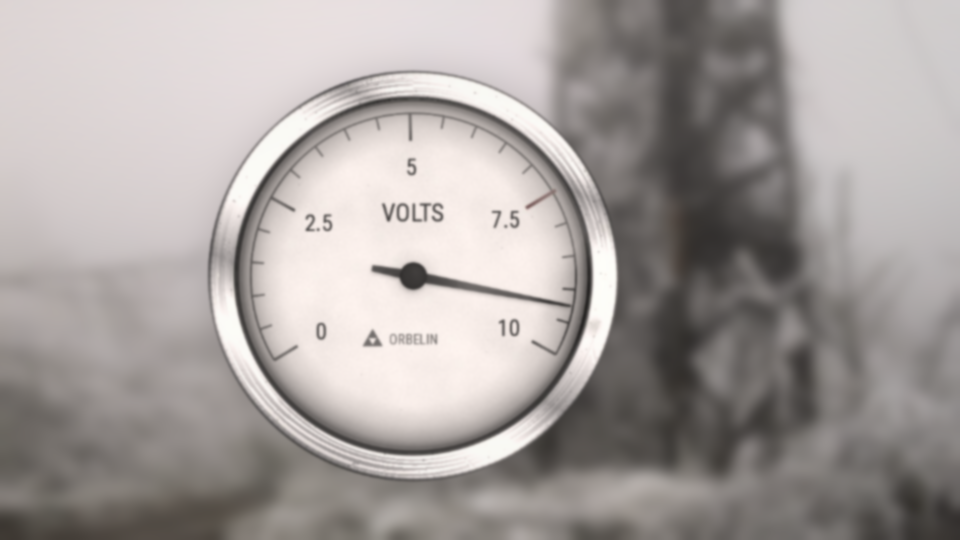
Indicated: value=9.25 unit=V
